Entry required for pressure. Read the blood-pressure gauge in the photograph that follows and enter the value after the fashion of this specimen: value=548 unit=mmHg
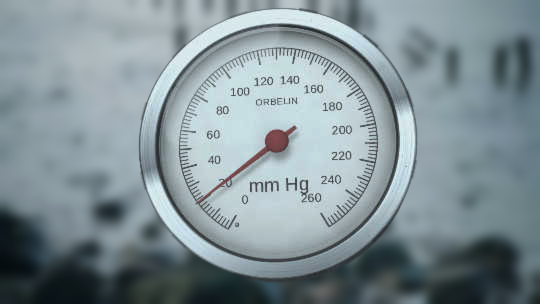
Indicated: value=20 unit=mmHg
